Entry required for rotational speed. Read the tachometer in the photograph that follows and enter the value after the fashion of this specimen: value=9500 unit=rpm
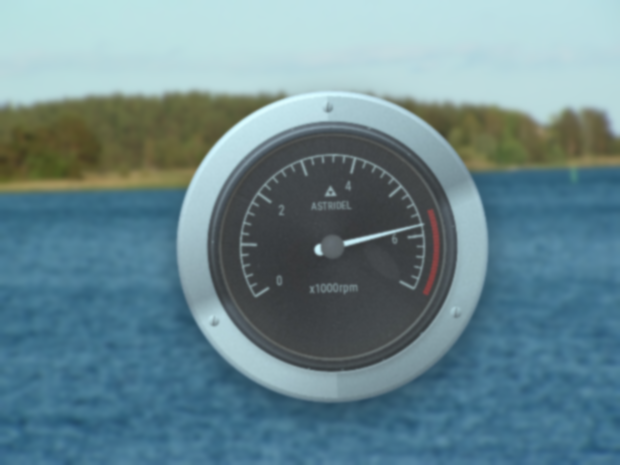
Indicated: value=5800 unit=rpm
